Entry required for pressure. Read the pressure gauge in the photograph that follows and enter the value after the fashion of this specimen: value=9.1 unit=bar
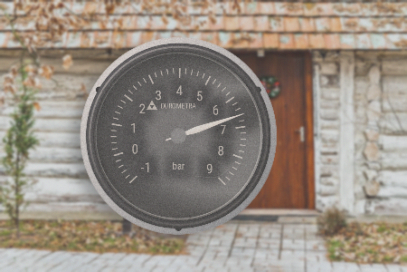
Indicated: value=6.6 unit=bar
